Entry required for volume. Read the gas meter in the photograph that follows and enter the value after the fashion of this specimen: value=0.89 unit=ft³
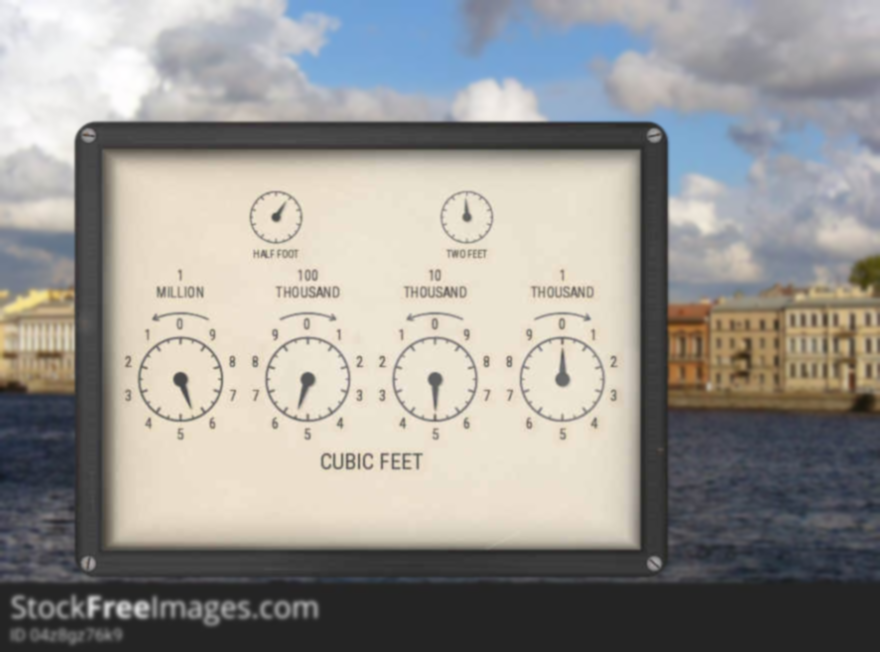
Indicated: value=555000 unit=ft³
